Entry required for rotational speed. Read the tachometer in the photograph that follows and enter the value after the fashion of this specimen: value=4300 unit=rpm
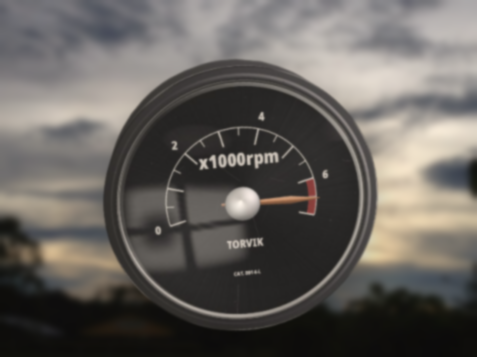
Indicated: value=6500 unit=rpm
